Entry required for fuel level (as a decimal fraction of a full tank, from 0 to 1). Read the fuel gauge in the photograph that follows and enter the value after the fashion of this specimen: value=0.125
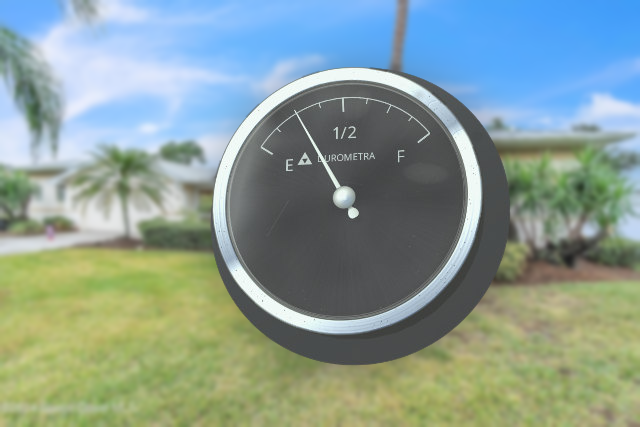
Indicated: value=0.25
